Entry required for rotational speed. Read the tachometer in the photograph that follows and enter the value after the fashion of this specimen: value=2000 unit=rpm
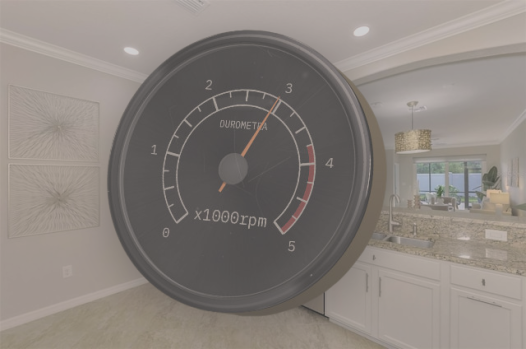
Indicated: value=3000 unit=rpm
